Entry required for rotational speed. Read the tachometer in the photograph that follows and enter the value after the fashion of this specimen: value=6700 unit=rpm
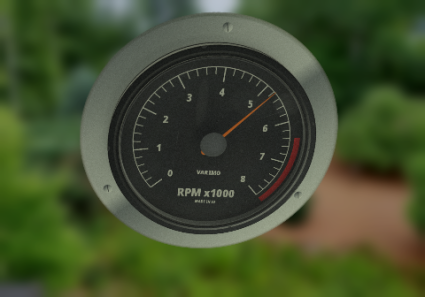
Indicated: value=5200 unit=rpm
